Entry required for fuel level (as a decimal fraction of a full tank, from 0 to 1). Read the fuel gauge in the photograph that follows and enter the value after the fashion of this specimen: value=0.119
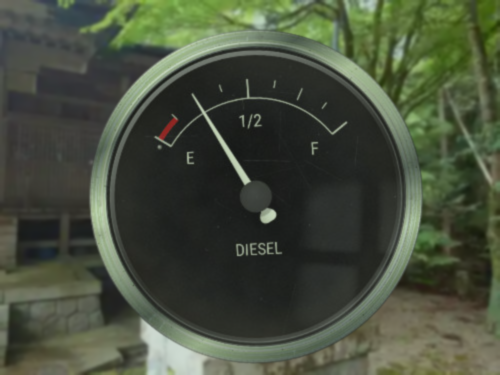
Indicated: value=0.25
